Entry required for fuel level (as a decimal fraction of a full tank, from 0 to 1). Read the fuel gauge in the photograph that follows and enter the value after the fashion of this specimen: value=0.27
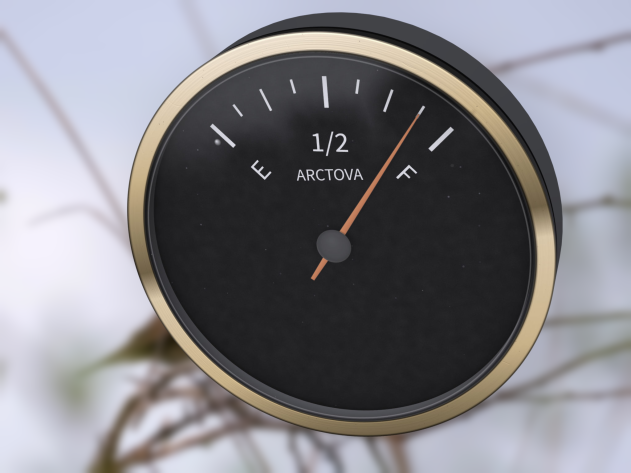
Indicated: value=0.875
